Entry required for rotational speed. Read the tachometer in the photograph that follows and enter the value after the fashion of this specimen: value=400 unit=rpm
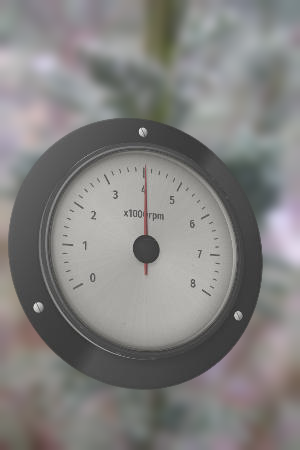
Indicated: value=4000 unit=rpm
